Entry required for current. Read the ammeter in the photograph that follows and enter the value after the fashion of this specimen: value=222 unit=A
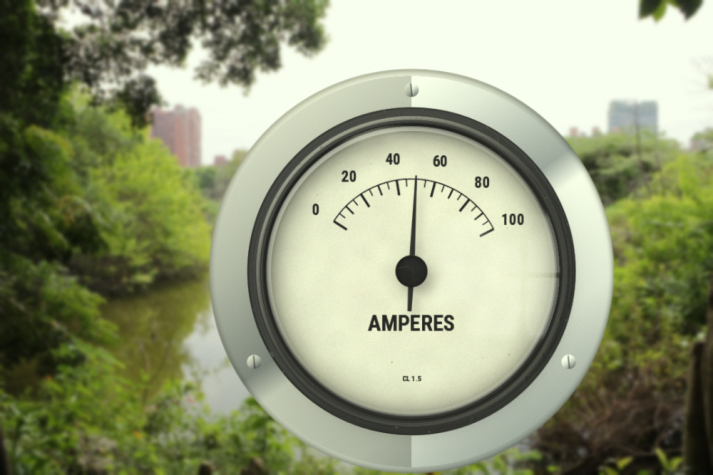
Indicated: value=50 unit=A
